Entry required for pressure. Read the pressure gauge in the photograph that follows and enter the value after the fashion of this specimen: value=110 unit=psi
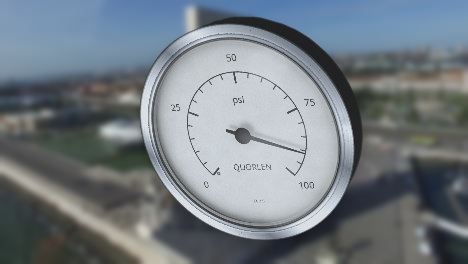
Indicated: value=90 unit=psi
